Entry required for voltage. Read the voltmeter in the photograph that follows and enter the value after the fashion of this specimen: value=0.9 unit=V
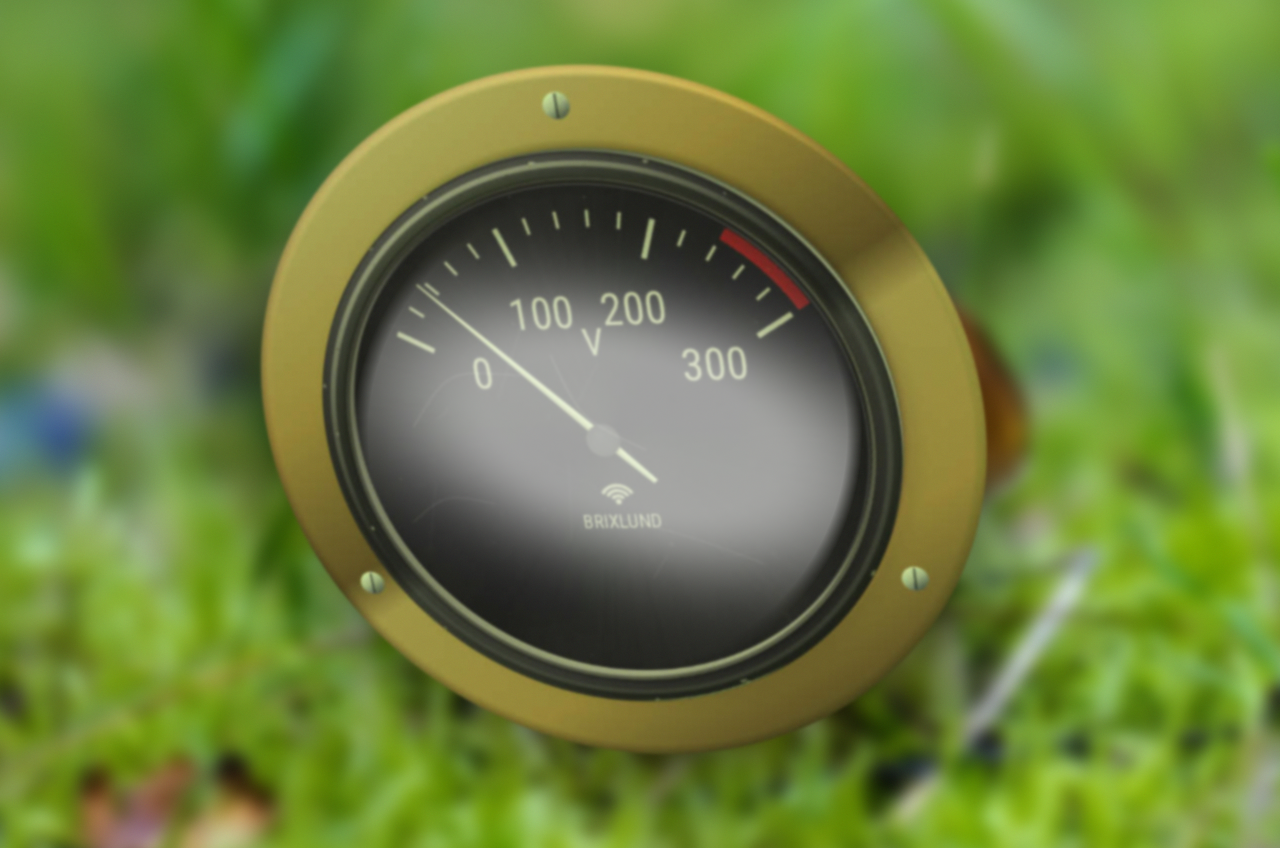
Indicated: value=40 unit=V
